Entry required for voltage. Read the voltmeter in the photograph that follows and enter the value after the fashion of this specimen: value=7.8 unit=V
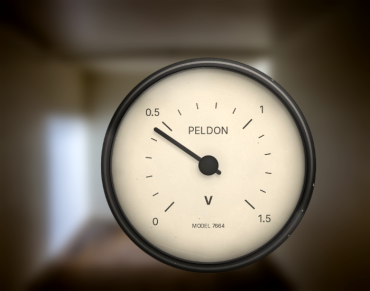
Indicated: value=0.45 unit=V
